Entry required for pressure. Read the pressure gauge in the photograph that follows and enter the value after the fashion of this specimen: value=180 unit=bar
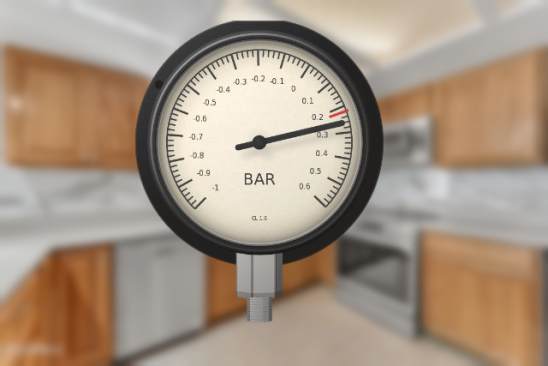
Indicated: value=0.26 unit=bar
